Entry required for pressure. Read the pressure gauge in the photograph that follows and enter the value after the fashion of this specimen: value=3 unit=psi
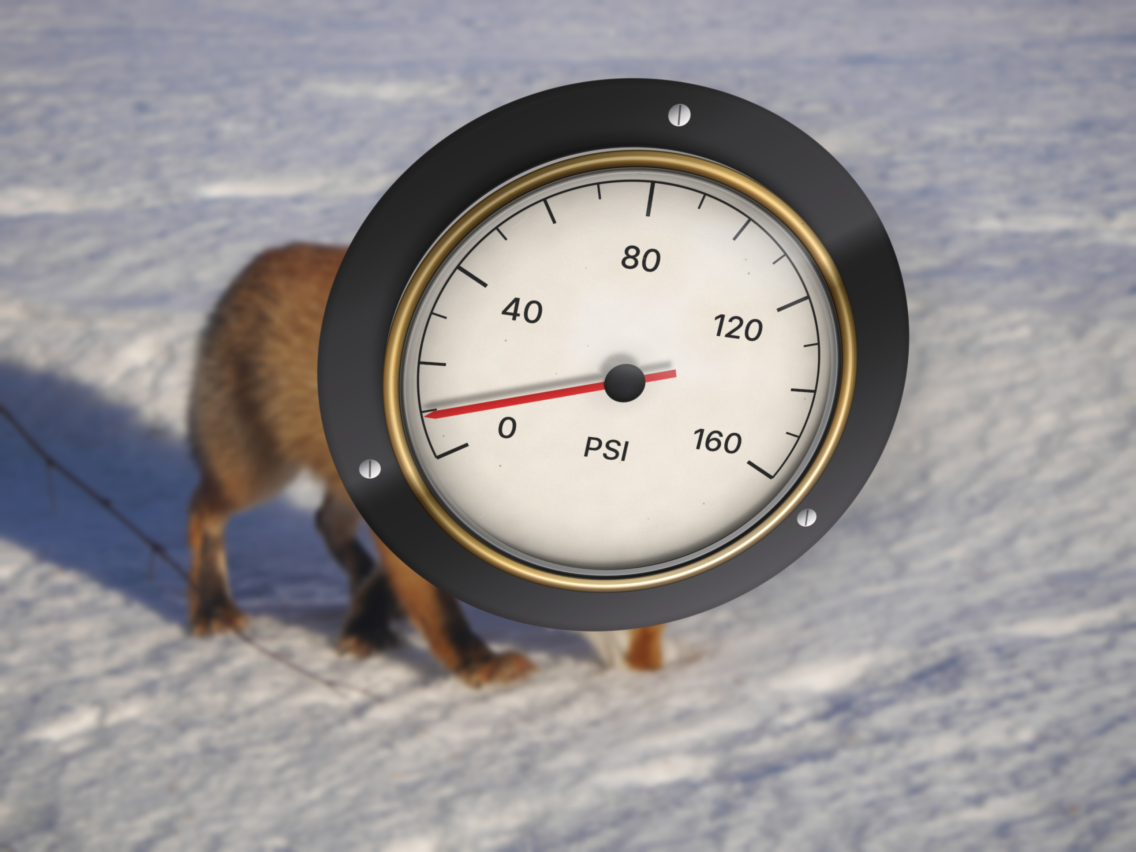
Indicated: value=10 unit=psi
